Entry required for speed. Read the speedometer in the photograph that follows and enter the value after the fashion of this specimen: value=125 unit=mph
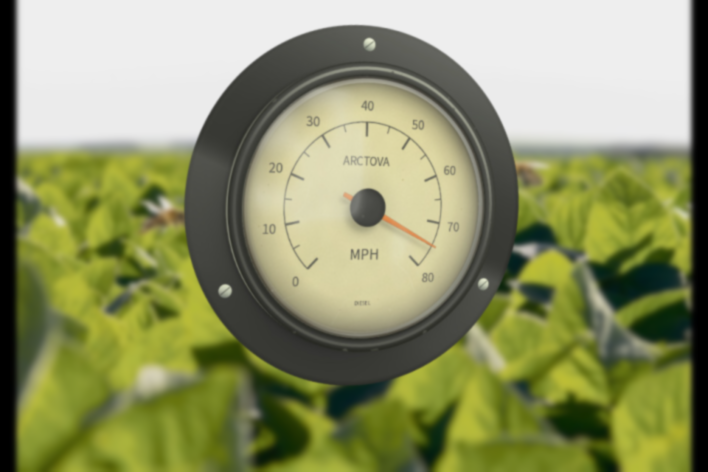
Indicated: value=75 unit=mph
